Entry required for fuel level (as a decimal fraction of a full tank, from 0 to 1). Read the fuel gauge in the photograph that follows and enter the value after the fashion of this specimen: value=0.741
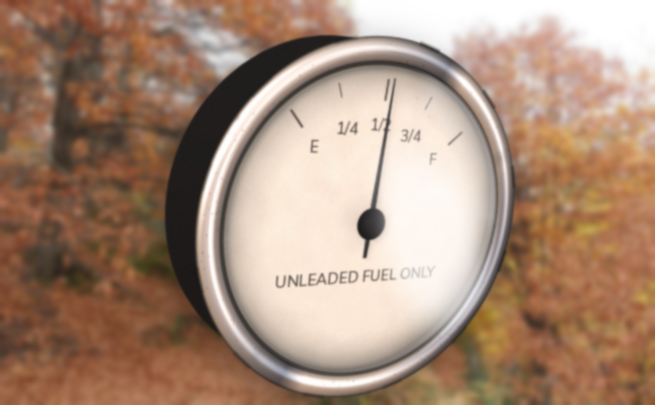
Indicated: value=0.5
